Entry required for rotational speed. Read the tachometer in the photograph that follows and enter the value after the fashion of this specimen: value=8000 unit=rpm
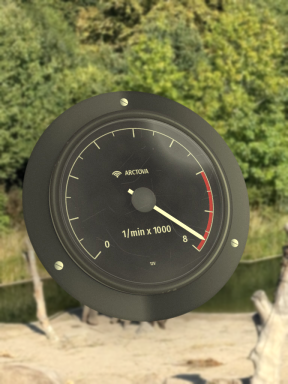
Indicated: value=7750 unit=rpm
